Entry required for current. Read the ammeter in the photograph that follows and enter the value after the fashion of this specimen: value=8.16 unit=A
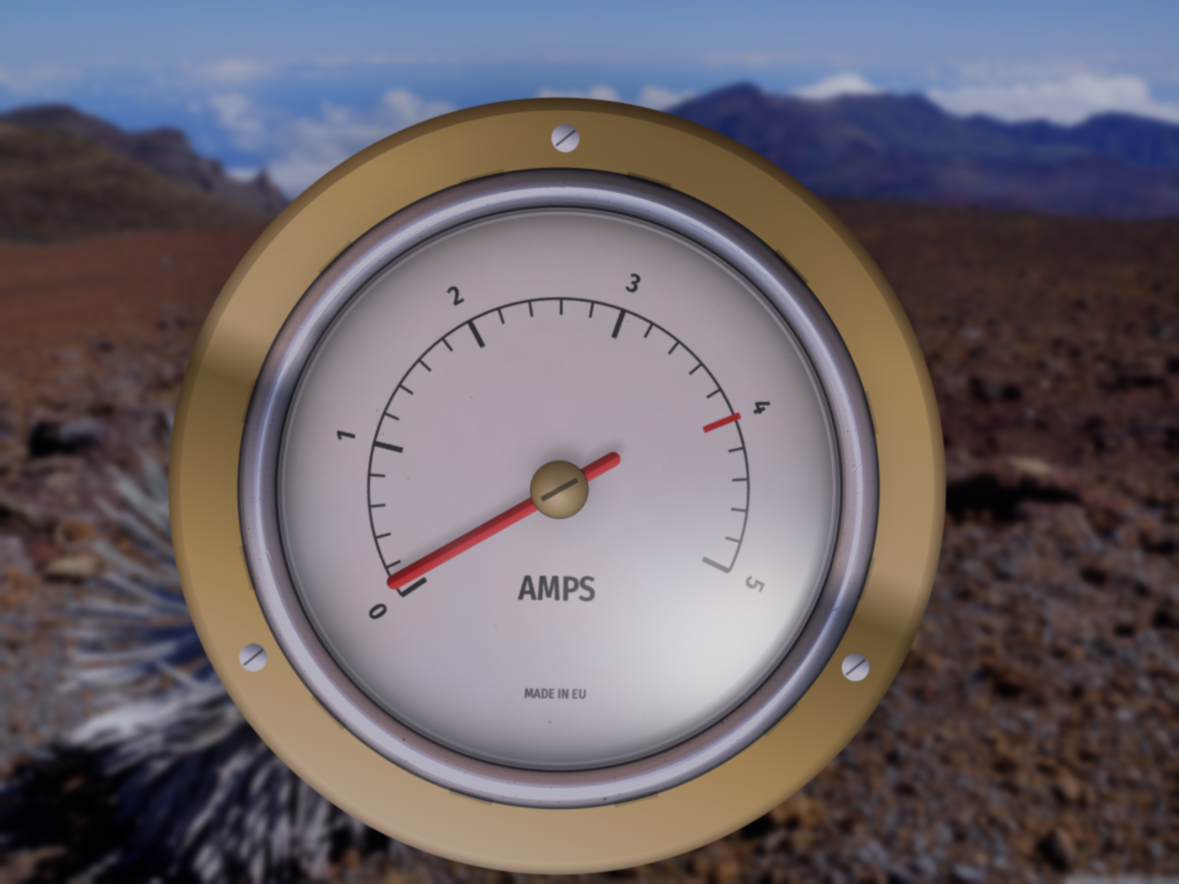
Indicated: value=0.1 unit=A
